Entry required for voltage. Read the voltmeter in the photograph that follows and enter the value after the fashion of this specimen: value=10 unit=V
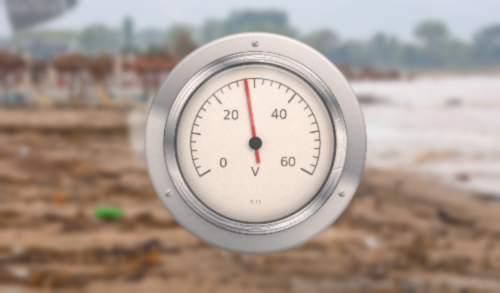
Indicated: value=28 unit=V
